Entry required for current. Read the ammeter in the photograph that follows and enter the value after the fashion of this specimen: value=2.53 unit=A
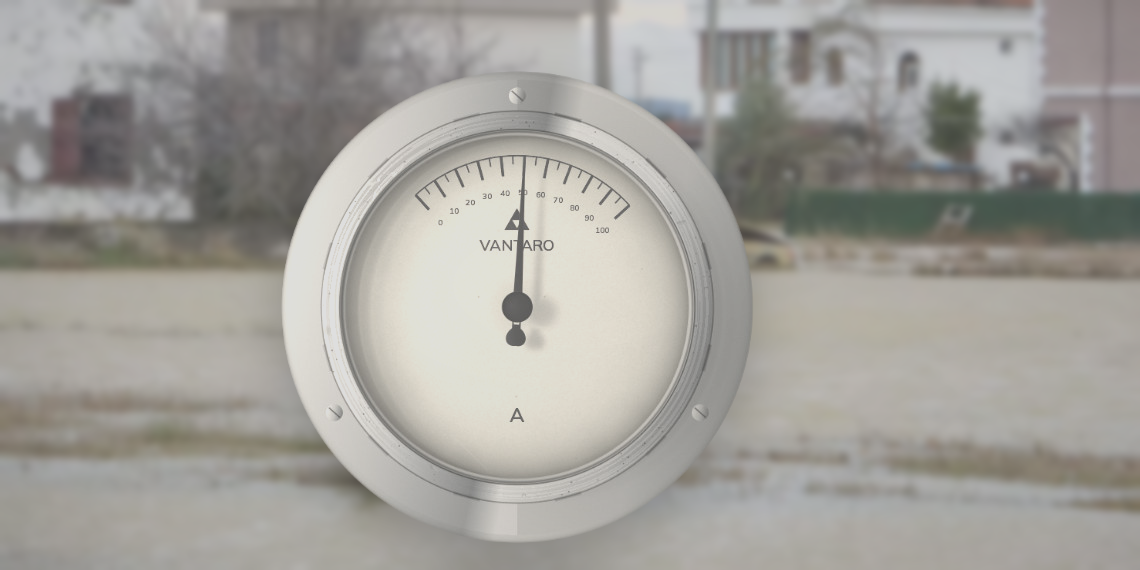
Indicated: value=50 unit=A
